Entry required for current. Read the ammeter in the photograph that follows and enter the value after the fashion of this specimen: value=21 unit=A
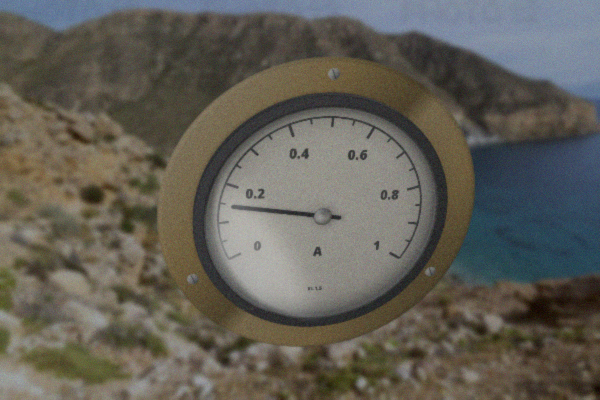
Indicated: value=0.15 unit=A
